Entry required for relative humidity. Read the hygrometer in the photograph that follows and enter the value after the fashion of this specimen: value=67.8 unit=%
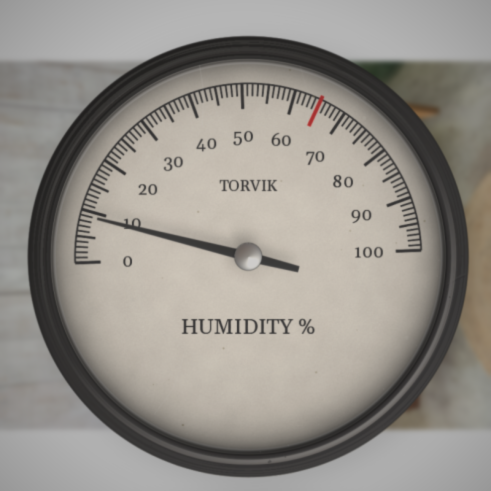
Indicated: value=9 unit=%
